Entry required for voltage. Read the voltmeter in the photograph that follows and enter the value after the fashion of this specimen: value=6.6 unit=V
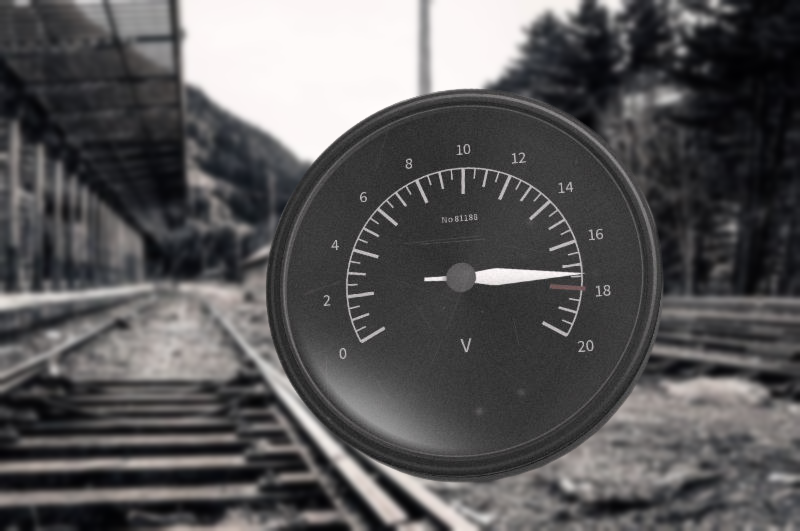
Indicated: value=17.5 unit=V
